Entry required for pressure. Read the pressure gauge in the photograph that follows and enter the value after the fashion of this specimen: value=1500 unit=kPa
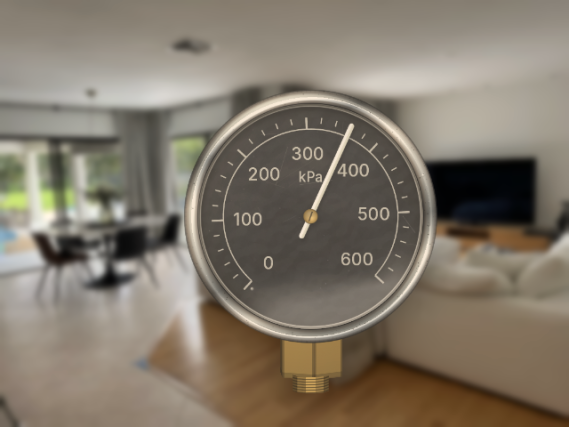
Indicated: value=360 unit=kPa
